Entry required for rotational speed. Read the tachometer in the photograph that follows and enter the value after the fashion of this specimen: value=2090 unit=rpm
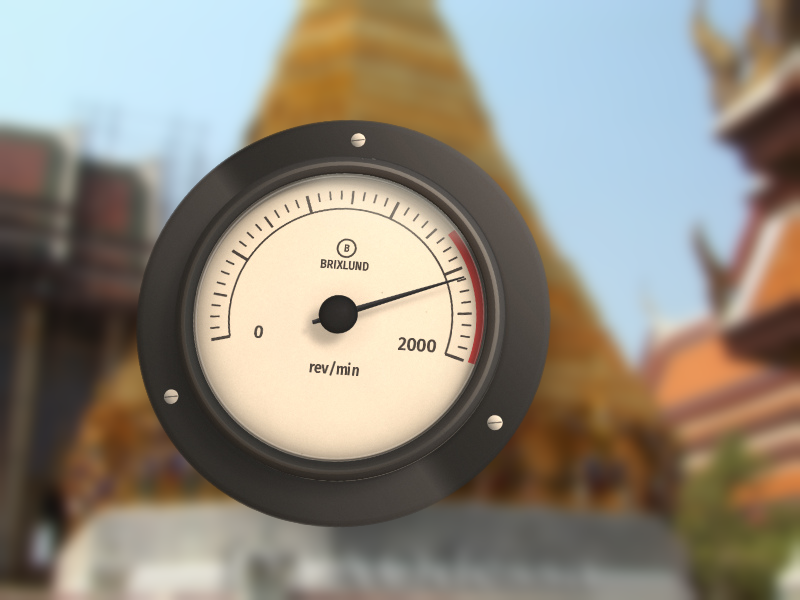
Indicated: value=1650 unit=rpm
